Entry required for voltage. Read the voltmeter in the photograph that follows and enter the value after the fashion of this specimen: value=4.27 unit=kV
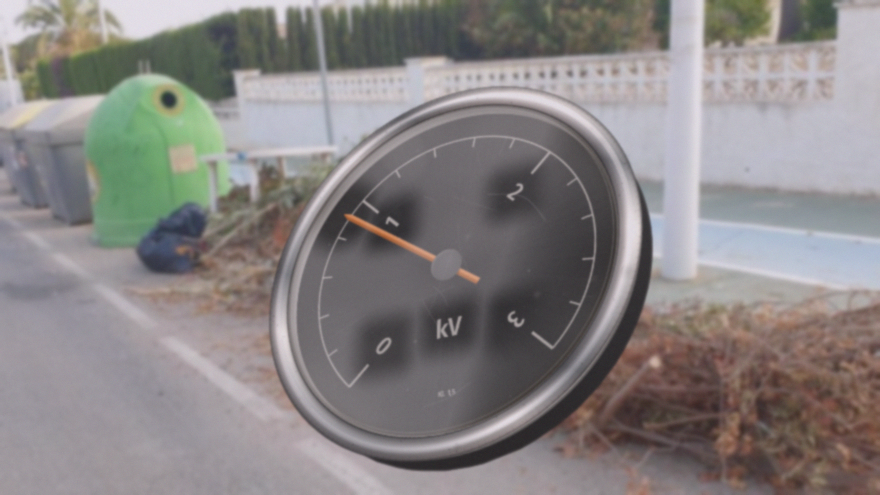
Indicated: value=0.9 unit=kV
